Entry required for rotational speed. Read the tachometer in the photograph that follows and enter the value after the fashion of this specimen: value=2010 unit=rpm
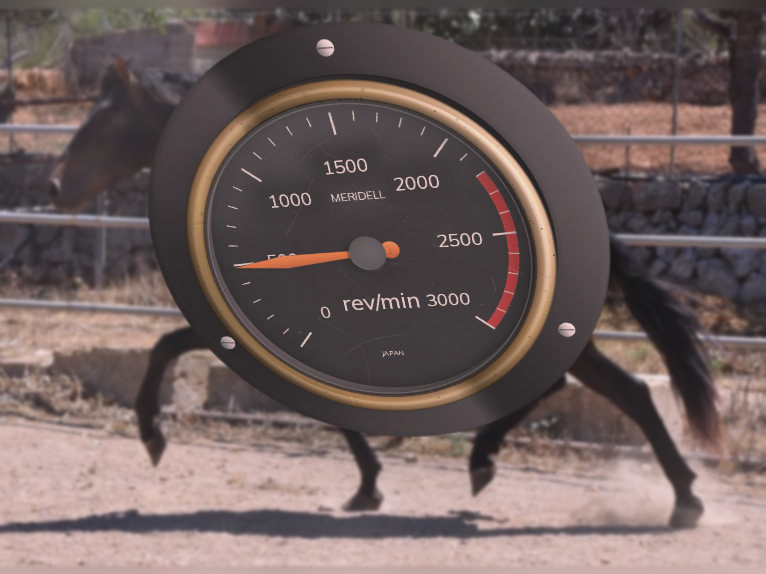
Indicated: value=500 unit=rpm
